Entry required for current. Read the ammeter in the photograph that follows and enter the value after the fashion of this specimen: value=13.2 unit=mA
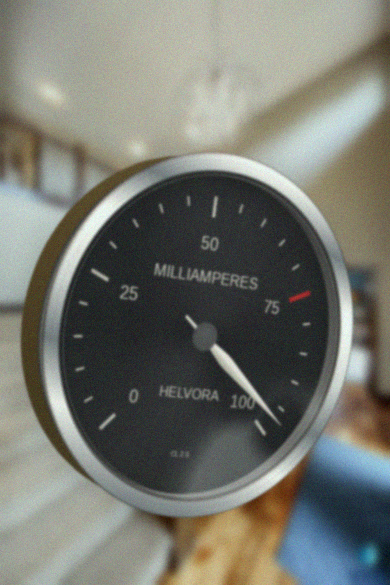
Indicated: value=97.5 unit=mA
